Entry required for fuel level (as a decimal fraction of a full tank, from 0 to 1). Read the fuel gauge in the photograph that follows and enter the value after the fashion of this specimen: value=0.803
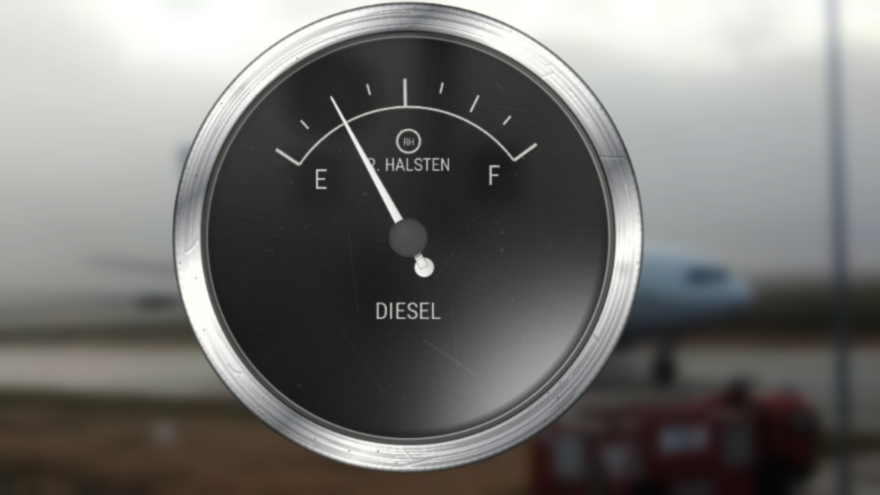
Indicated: value=0.25
